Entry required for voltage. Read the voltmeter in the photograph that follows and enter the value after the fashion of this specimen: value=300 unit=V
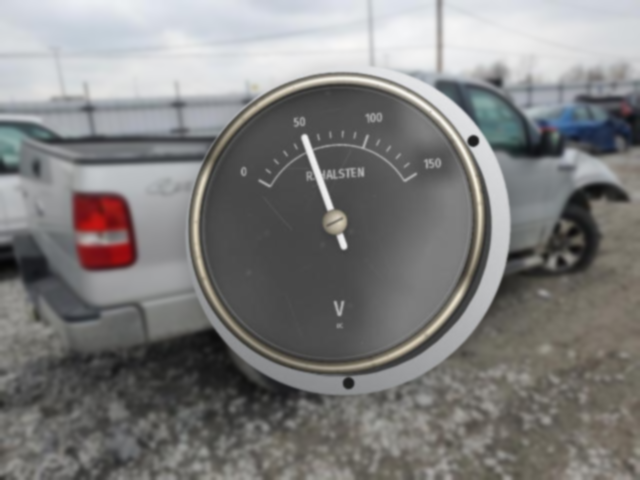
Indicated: value=50 unit=V
